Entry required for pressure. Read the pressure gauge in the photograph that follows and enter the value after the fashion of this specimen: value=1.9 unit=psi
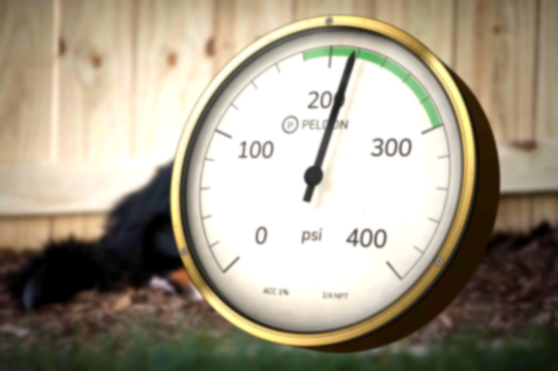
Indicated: value=220 unit=psi
